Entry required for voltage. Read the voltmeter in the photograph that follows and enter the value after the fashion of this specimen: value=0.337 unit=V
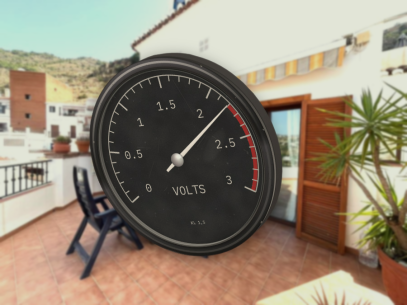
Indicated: value=2.2 unit=V
